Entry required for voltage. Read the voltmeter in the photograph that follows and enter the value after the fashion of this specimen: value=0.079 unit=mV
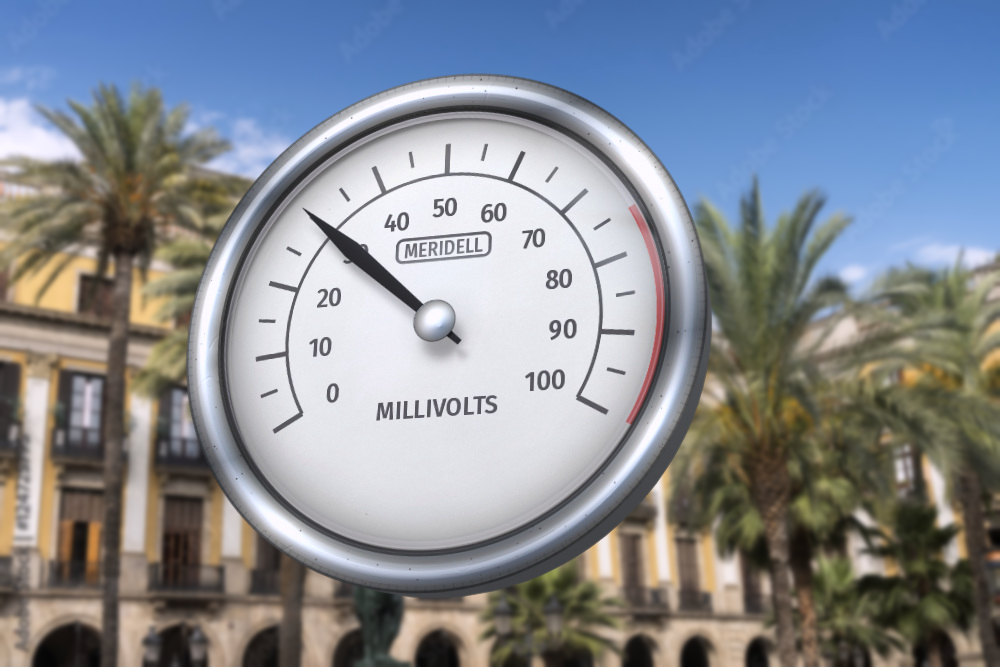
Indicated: value=30 unit=mV
